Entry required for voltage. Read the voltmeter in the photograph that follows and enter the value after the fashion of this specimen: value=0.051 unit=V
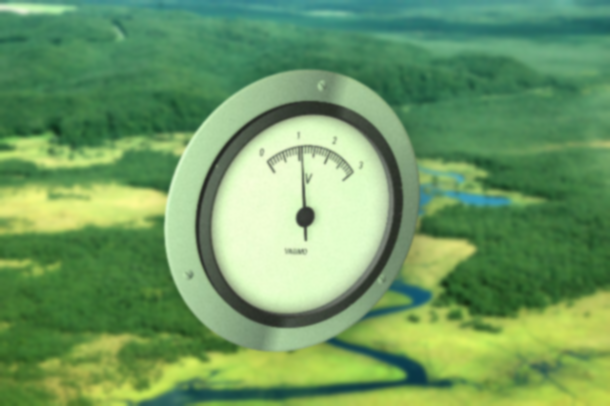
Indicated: value=1 unit=V
